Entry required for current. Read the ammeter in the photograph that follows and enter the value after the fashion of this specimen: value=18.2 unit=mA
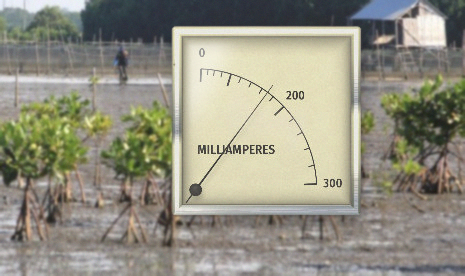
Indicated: value=170 unit=mA
